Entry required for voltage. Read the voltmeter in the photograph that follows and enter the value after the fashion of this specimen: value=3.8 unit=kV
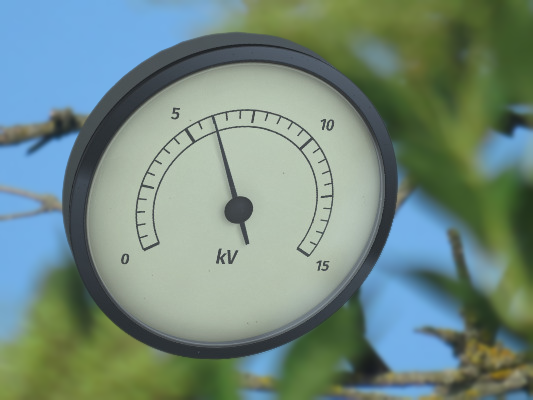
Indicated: value=6 unit=kV
